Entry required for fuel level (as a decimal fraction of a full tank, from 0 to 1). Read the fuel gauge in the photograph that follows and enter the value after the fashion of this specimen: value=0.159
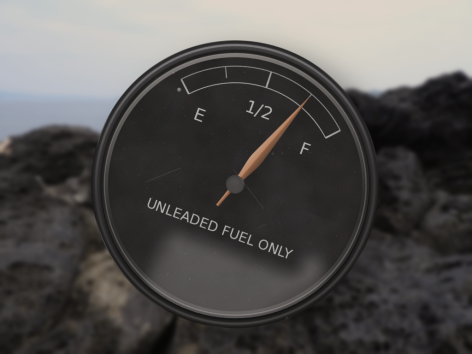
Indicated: value=0.75
